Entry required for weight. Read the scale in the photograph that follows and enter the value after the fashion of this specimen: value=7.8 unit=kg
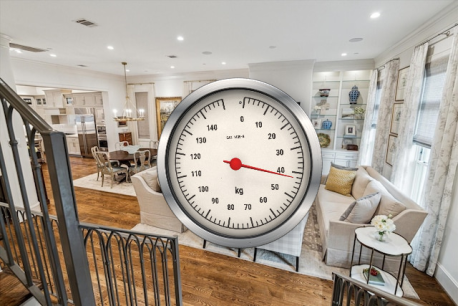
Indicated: value=42 unit=kg
